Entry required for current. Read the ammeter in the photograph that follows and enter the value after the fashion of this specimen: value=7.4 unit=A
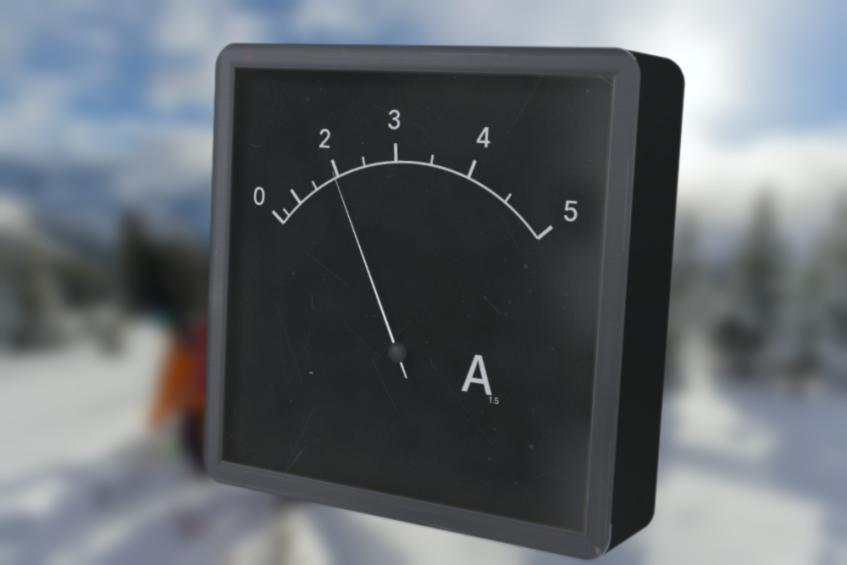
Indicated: value=2 unit=A
